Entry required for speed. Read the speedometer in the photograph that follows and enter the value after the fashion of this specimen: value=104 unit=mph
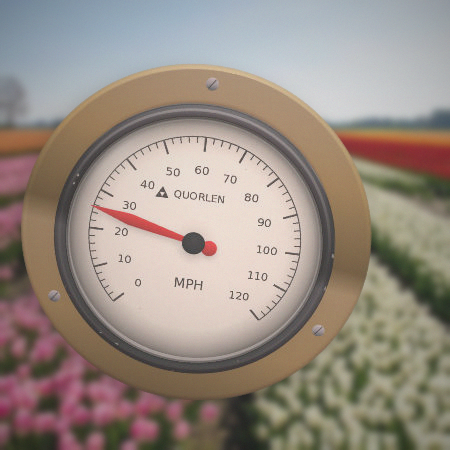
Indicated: value=26 unit=mph
